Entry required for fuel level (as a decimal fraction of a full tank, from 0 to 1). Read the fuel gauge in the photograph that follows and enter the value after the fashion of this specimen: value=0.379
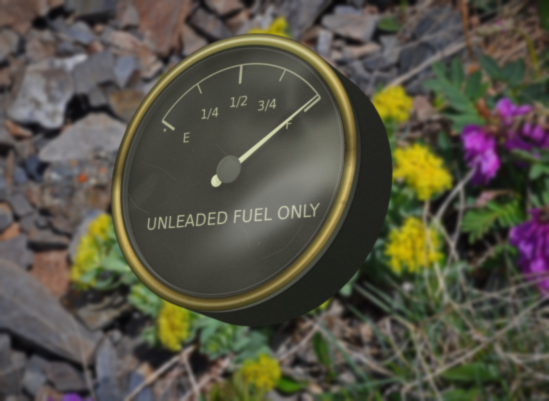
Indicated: value=1
